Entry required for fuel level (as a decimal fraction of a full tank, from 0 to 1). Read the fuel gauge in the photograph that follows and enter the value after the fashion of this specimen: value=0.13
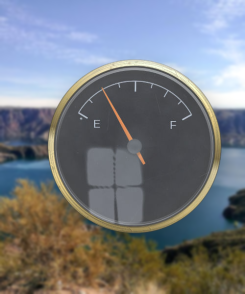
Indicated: value=0.25
